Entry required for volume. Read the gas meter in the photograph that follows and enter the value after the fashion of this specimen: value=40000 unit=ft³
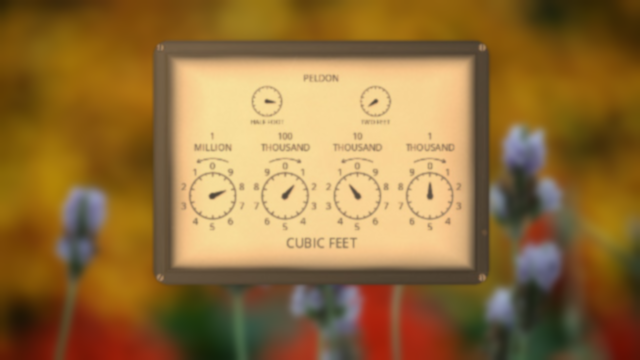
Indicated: value=811000 unit=ft³
